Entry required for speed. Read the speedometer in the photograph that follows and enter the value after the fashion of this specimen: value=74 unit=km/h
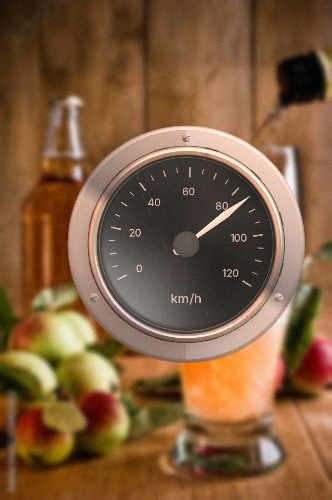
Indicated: value=85 unit=km/h
